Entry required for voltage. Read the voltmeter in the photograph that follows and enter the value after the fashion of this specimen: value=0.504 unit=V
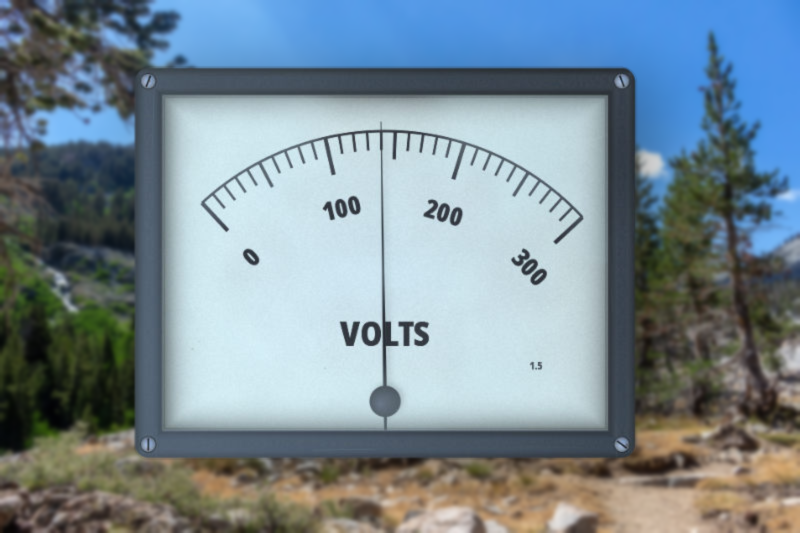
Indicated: value=140 unit=V
